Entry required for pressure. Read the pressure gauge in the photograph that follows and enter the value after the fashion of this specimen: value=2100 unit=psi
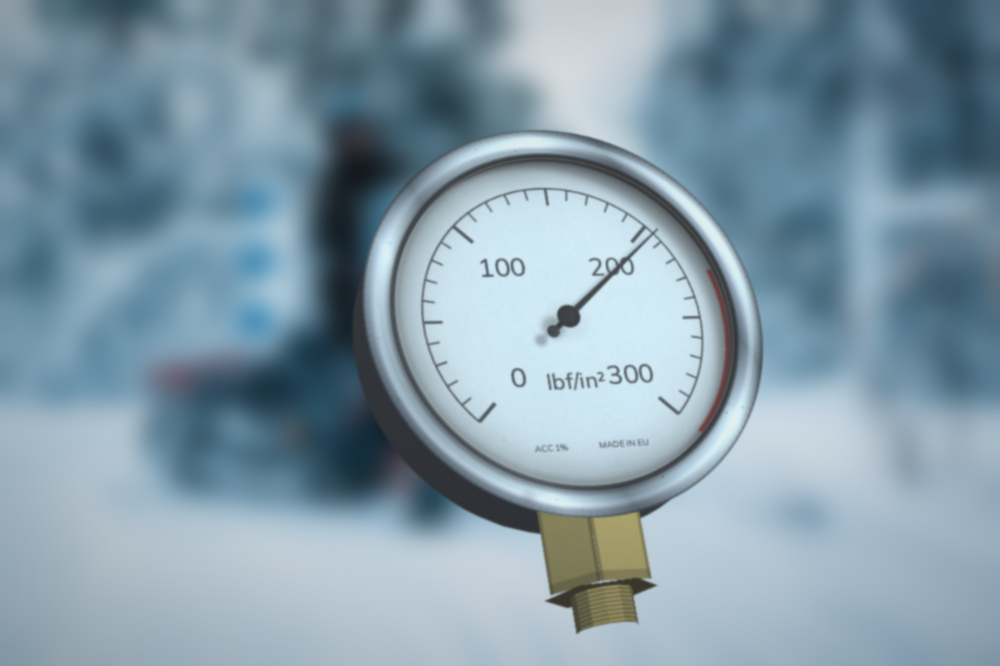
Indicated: value=205 unit=psi
